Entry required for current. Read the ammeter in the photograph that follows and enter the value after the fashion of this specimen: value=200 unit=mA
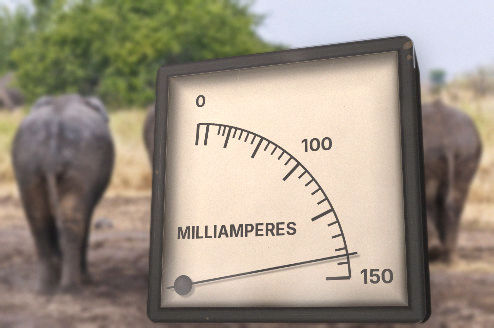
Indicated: value=142.5 unit=mA
